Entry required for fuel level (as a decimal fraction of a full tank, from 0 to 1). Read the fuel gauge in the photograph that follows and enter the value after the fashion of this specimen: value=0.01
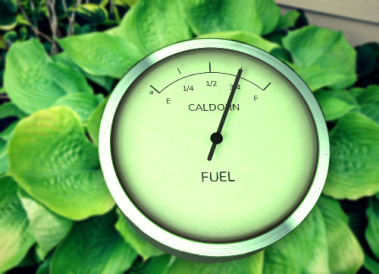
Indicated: value=0.75
